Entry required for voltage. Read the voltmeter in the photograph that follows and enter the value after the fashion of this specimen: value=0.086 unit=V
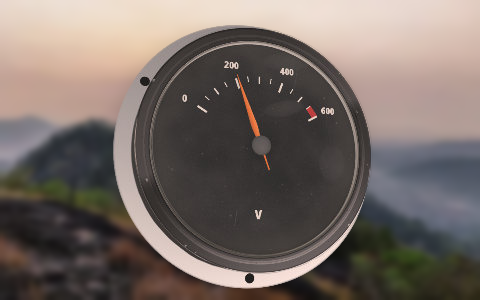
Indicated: value=200 unit=V
